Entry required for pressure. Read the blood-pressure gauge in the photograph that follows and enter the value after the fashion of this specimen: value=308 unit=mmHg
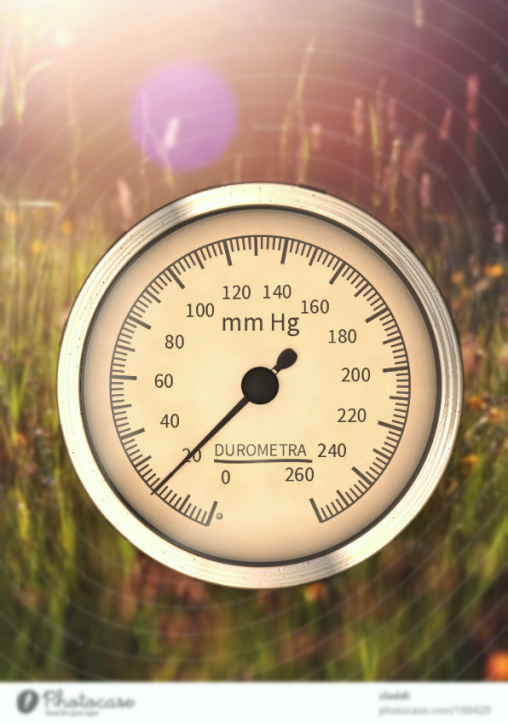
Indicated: value=20 unit=mmHg
